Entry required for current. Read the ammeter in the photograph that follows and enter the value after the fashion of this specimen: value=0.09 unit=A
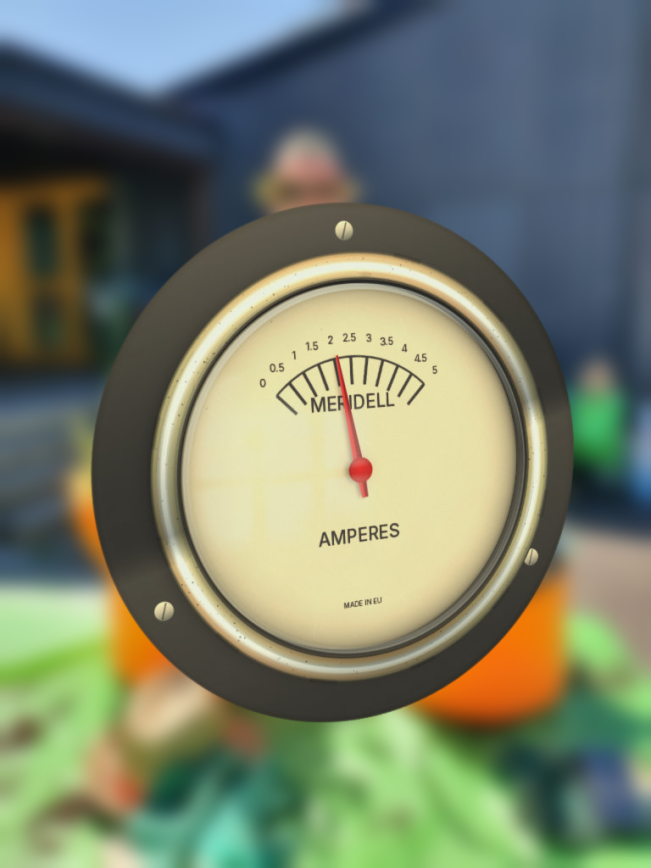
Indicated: value=2 unit=A
